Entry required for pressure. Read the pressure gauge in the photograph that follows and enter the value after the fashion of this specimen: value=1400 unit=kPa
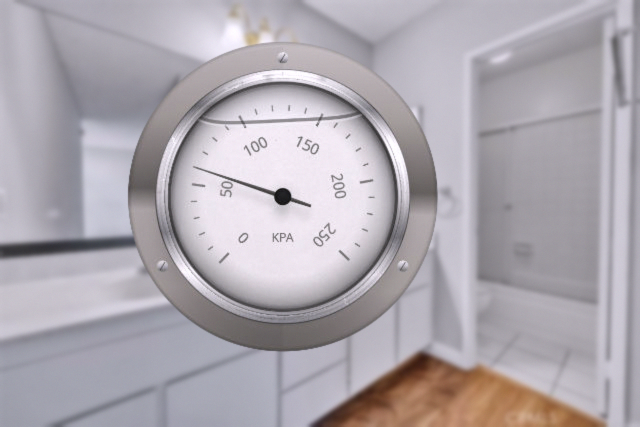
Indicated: value=60 unit=kPa
